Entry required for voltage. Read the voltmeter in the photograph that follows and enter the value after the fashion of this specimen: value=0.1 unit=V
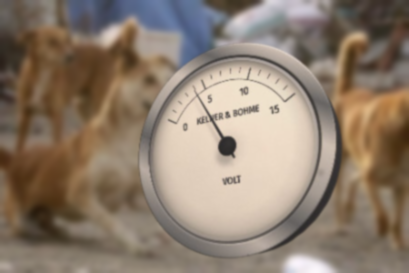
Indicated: value=4 unit=V
